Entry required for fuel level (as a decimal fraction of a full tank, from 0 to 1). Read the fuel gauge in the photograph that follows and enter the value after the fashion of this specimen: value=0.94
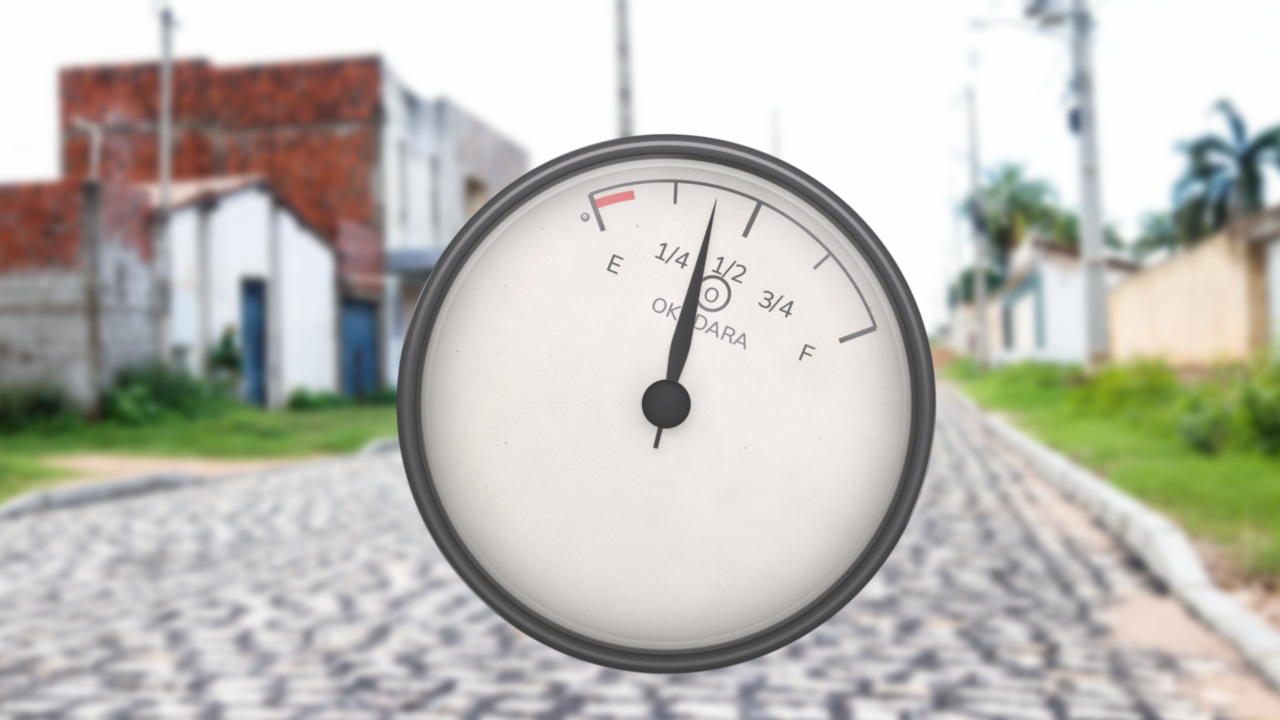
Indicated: value=0.375
